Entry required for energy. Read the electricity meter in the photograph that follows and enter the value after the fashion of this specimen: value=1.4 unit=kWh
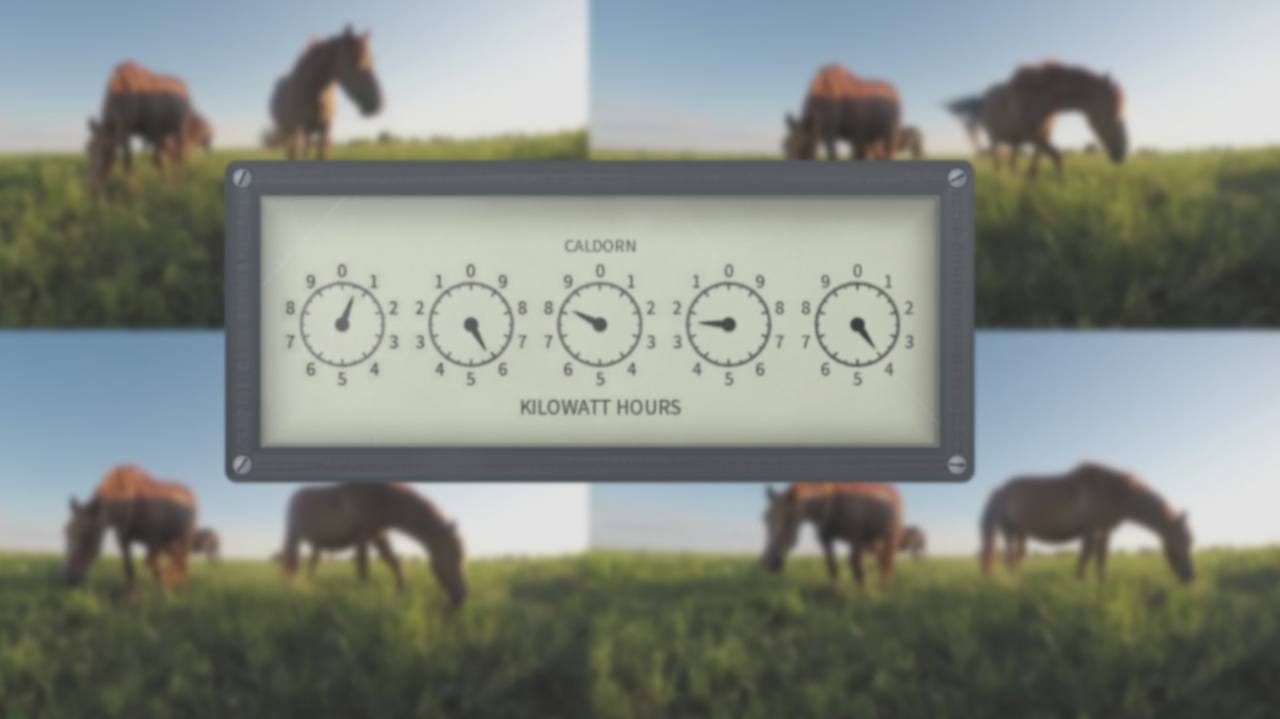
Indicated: value=5824 unit=kWh
